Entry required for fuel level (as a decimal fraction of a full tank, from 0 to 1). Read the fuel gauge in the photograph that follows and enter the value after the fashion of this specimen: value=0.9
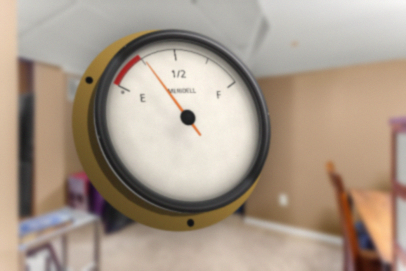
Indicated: value=0.25
